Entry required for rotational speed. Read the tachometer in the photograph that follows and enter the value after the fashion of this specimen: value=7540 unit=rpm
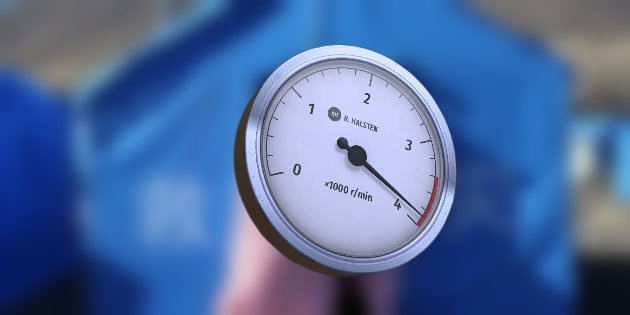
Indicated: value=3900 unit=rpm
